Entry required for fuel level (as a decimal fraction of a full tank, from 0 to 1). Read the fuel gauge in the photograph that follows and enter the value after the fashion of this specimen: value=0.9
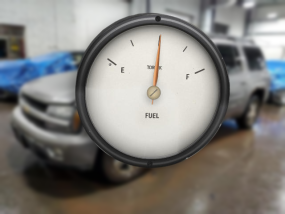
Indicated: value=0.5
